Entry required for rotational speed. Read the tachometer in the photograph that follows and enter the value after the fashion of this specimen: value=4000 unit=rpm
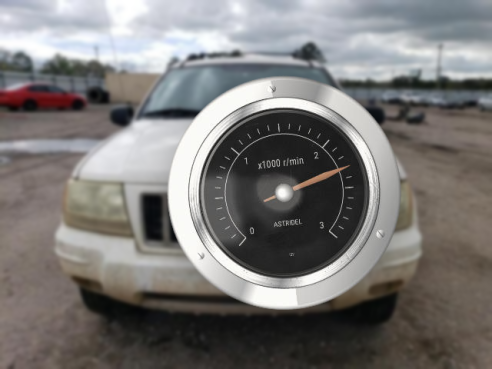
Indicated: value=2300 unit=rpm
